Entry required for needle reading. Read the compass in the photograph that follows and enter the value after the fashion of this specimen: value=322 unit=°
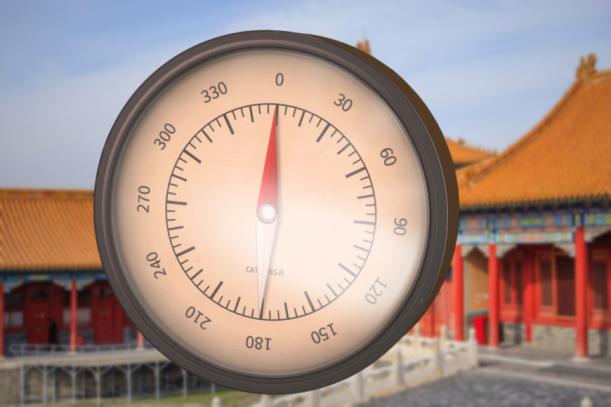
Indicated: value=0 unit=°
